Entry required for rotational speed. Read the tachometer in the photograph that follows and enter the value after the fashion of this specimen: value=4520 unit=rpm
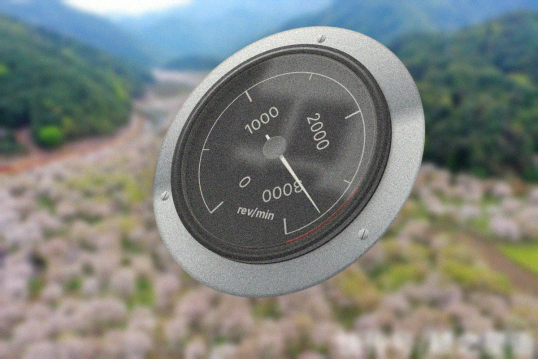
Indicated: value=2750 unit=rpm
